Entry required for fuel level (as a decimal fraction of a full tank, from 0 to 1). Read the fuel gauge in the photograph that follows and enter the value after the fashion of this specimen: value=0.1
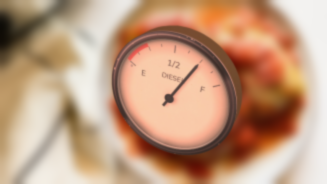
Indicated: value=0.75
